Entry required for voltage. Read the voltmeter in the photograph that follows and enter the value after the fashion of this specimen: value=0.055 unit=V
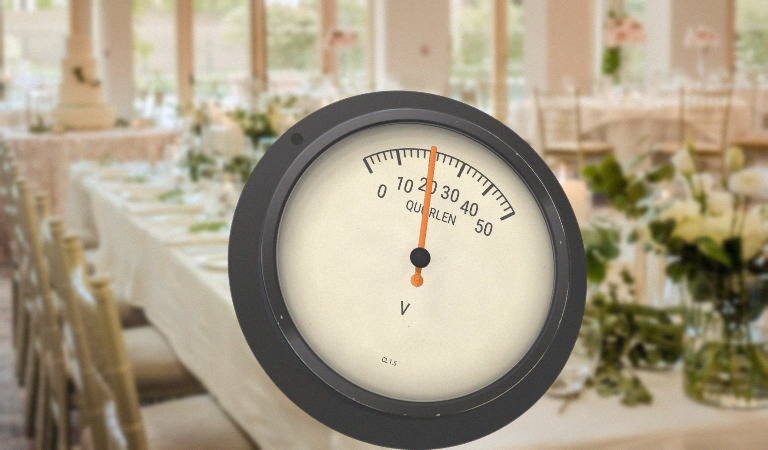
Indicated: value=20 unit=V
